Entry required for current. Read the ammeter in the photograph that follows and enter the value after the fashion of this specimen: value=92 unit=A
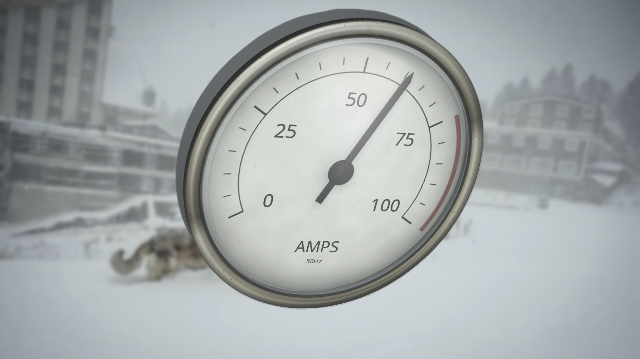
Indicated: value=60 unit=A
